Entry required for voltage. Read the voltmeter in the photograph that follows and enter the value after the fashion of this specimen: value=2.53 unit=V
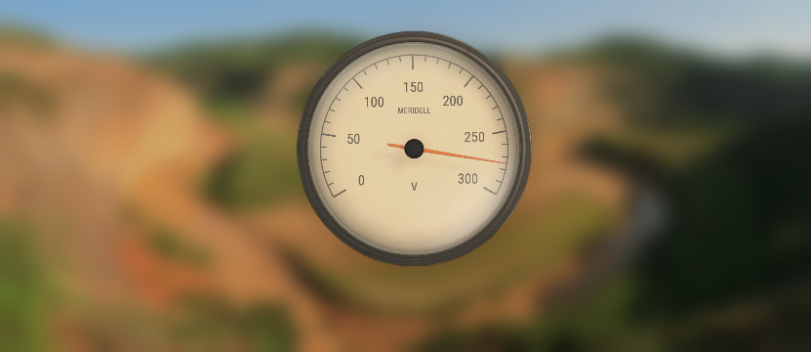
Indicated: value=275 unit=V
